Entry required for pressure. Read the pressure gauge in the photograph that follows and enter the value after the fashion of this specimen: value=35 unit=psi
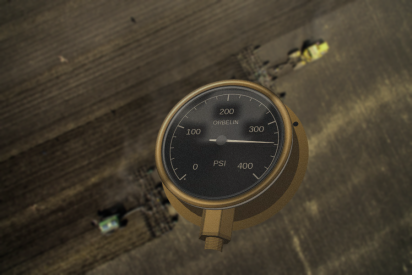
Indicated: value=340 unit=psi
